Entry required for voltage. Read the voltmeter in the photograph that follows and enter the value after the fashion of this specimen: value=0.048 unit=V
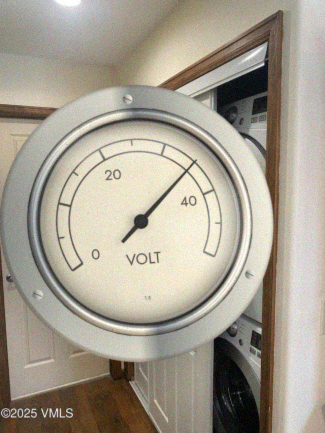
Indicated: value=35 unit=V
